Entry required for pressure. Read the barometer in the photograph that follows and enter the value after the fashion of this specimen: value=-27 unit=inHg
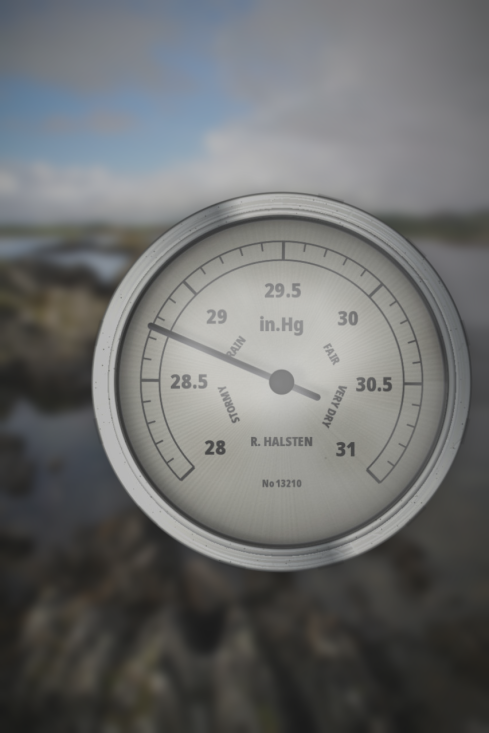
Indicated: value=28.75 unit=inHg
